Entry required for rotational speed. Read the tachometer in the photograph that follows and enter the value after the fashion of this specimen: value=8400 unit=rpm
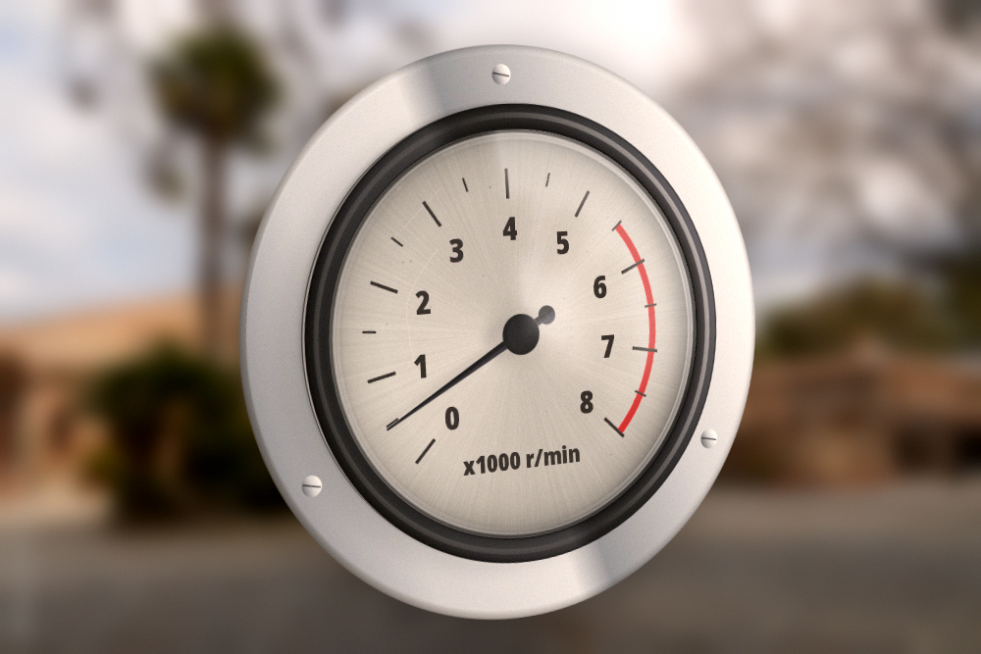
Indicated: value=500 unit=rpm
